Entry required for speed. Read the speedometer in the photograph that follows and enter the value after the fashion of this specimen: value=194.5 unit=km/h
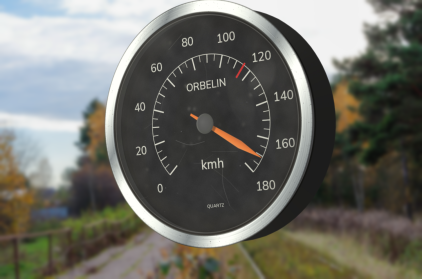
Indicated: value=170 unit=km/h
